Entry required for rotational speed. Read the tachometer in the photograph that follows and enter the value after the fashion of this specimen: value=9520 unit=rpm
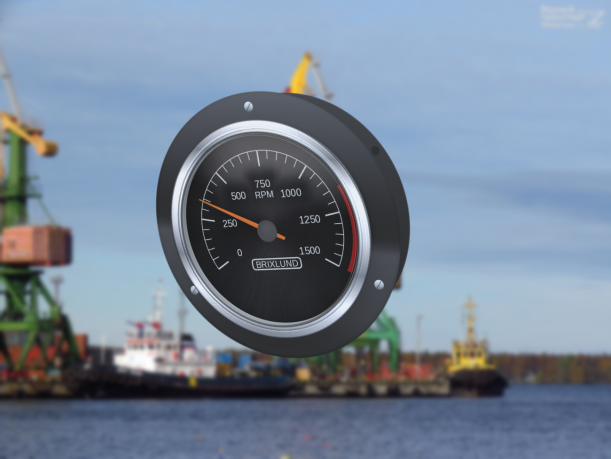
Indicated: value=350 unit=rpm
